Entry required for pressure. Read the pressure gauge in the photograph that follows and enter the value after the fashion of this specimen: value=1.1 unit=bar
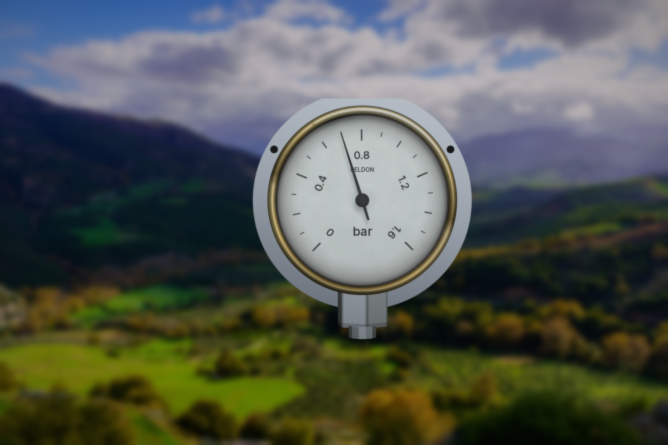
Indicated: value=0.7 unit=bar
